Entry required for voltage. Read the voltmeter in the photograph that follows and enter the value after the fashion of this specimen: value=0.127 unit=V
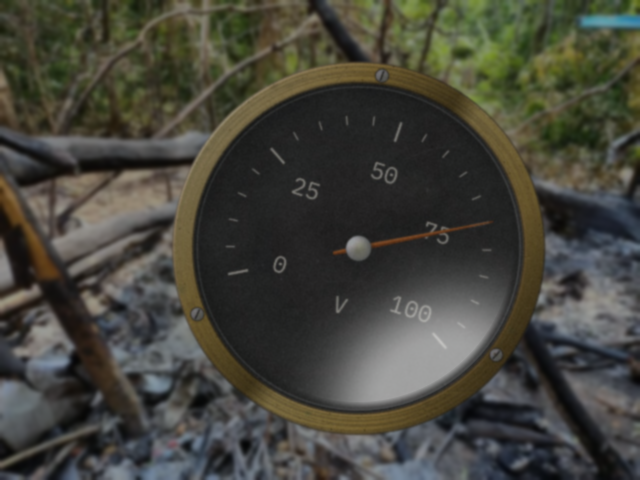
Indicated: value=75 unit=V
